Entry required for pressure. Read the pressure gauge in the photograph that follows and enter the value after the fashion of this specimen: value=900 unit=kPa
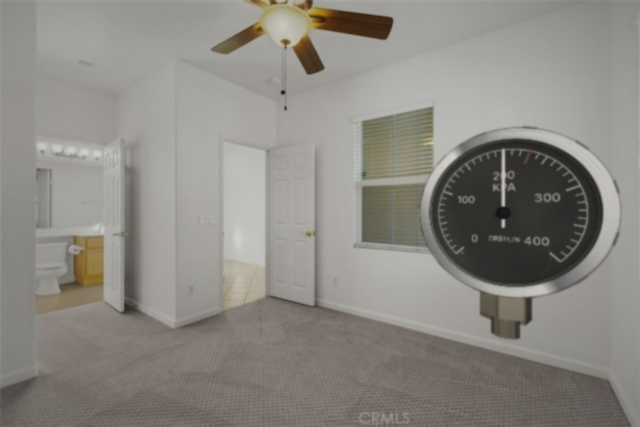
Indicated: value=200 unit=kPa
